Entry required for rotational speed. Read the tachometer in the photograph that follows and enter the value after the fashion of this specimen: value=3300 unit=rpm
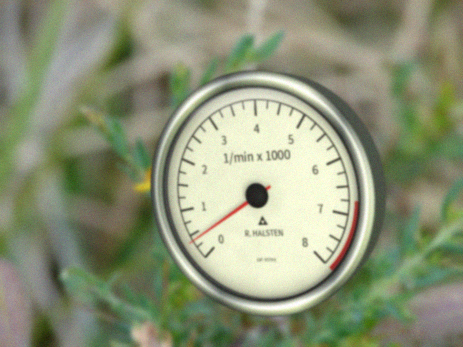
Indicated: value=375 unit=rpm
